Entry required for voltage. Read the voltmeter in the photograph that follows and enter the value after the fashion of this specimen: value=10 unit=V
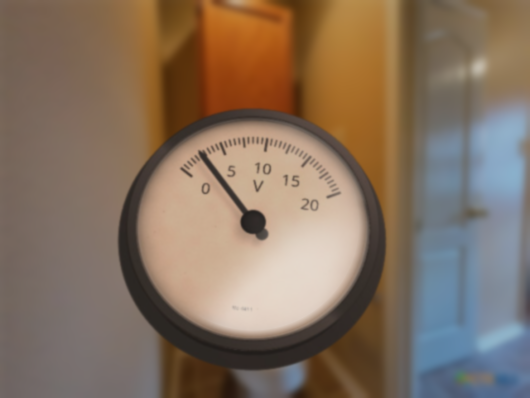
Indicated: value=2.5 unit=V
